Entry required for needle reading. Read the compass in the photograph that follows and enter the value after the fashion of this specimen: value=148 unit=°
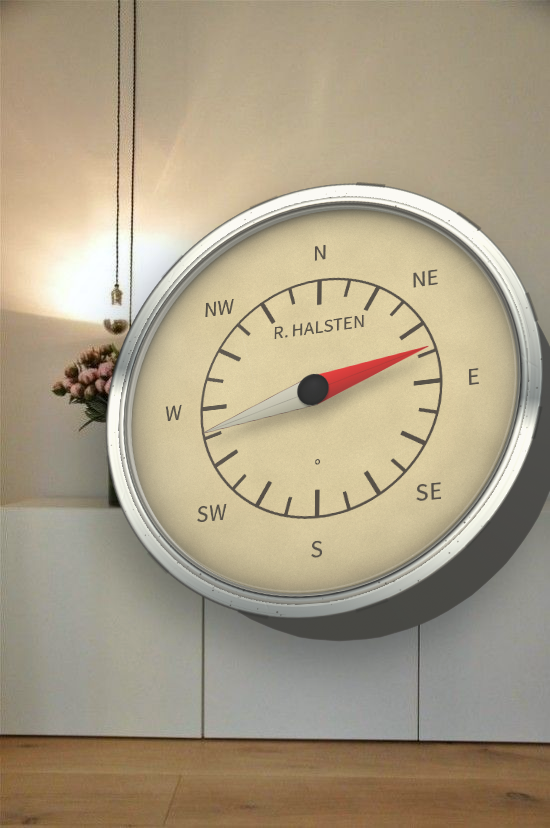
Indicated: value=75 unit=°
